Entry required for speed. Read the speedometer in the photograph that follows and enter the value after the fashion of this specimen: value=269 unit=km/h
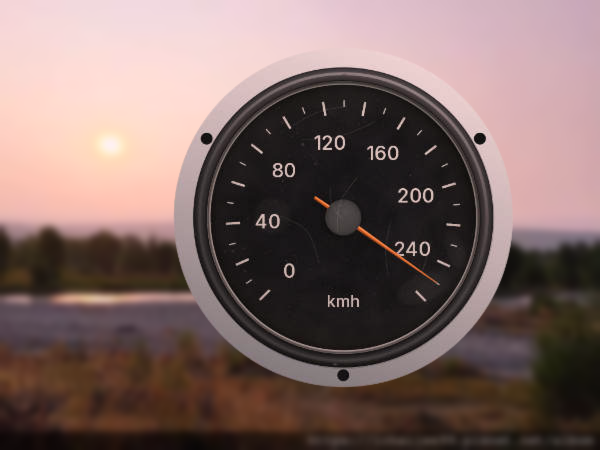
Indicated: value=250 unit=km/h
